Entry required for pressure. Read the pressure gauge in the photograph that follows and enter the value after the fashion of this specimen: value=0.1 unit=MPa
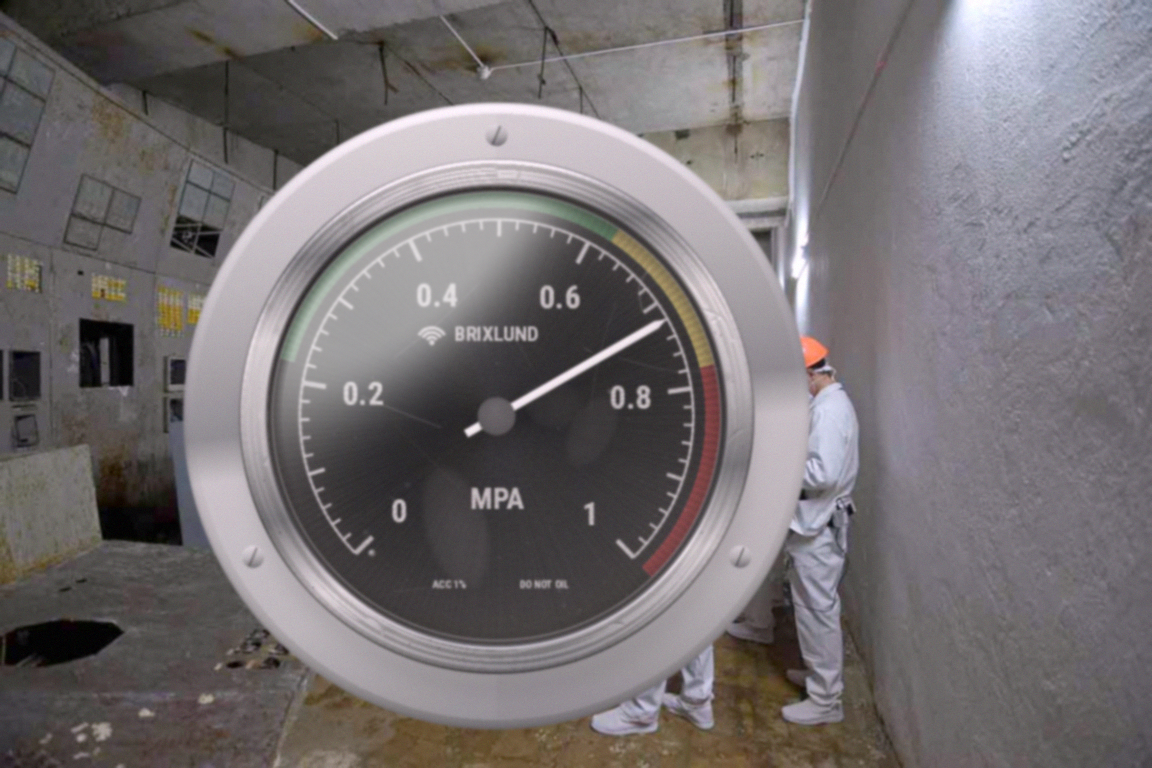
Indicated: value=0.72 unit=MPa
